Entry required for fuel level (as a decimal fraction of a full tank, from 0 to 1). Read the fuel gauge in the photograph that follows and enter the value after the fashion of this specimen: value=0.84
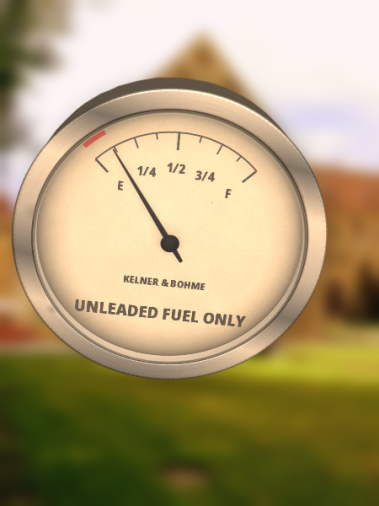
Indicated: value=0.125
